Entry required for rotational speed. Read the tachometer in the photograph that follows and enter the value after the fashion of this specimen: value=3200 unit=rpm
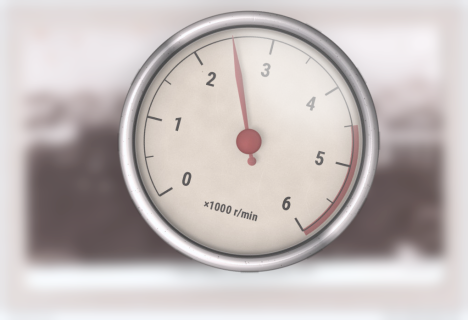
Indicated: value=2500 unit=rpm
